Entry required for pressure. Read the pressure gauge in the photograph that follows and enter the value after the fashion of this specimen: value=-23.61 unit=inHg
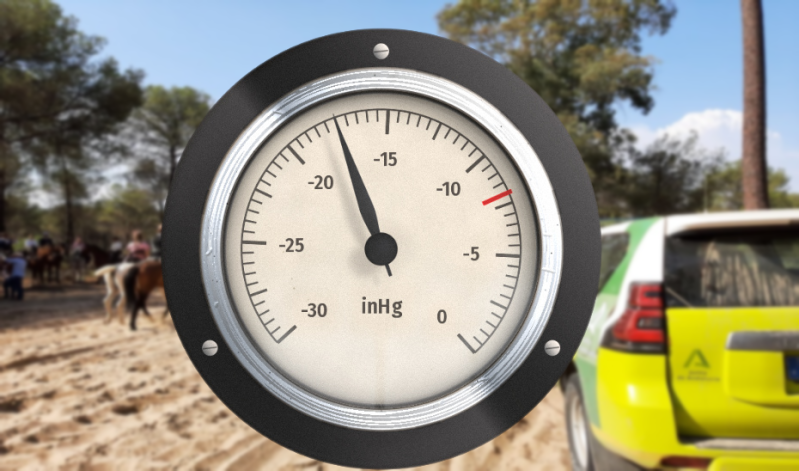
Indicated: value=-17.5 unit=inHg
